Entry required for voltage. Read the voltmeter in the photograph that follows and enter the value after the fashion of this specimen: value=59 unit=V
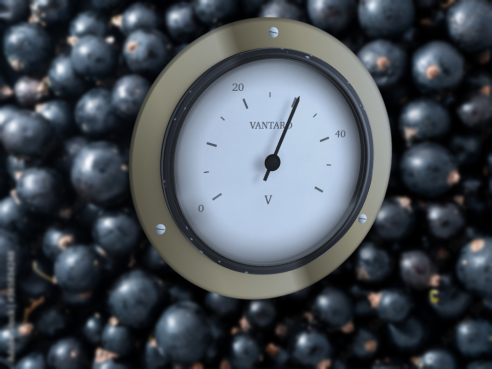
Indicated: value=30 unit=V
